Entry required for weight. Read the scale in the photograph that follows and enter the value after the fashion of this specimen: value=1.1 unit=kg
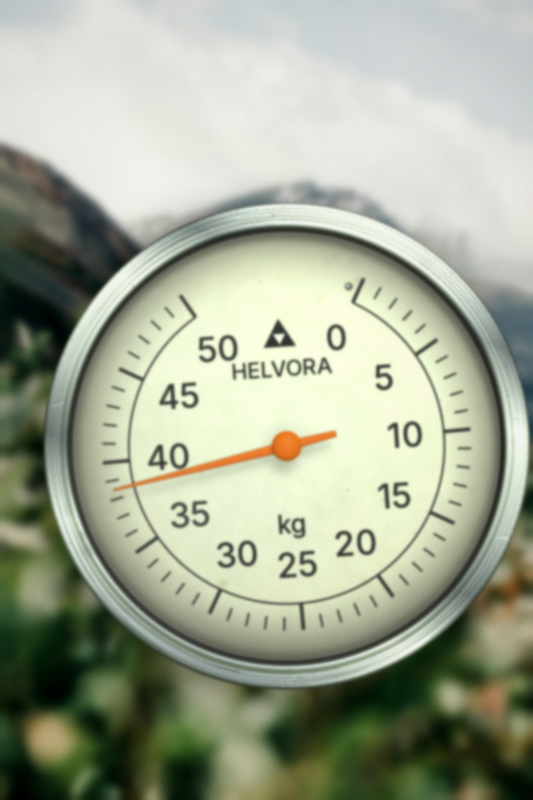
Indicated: value=38.5 unit=kg
